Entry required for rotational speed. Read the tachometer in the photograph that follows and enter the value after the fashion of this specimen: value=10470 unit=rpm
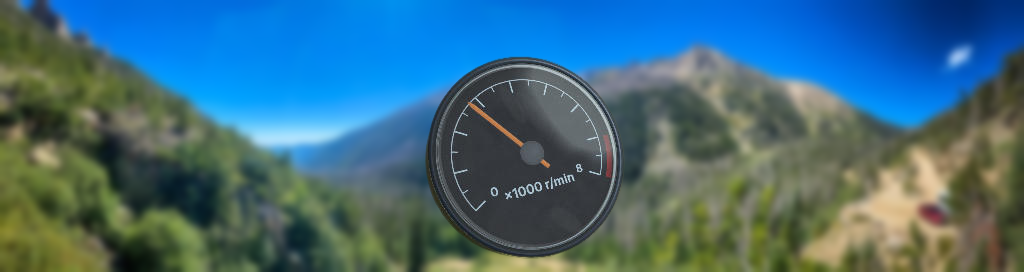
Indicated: value=2750 unit=rpm
